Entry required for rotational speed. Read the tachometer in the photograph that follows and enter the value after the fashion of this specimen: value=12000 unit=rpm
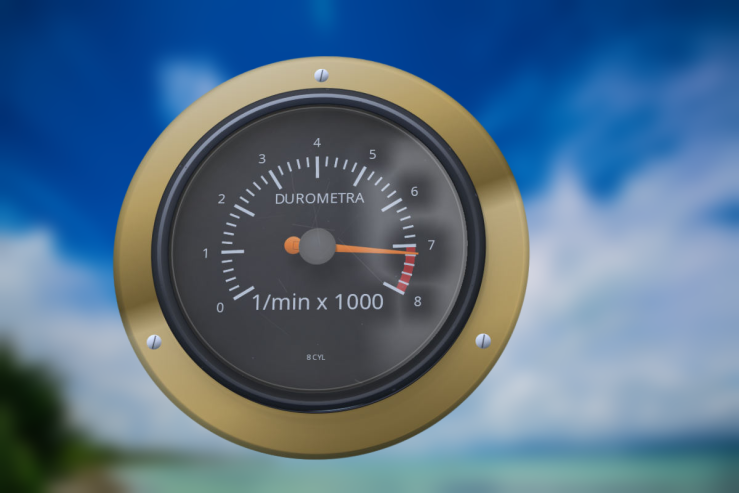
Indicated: value=7200 unit=rpm
